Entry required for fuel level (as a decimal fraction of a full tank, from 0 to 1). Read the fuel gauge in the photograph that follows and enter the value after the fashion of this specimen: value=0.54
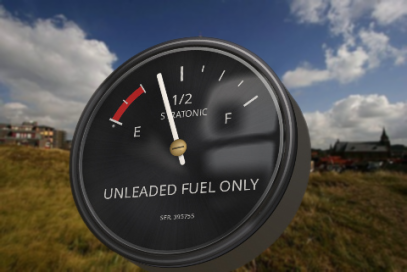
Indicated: value=0.375
